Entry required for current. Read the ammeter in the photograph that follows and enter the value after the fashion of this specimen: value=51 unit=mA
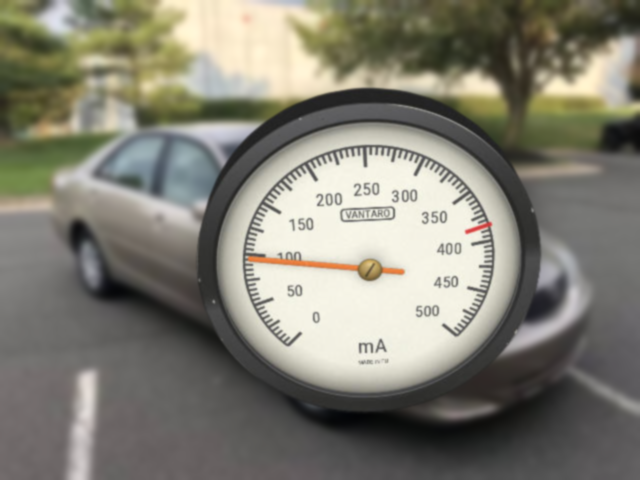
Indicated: value=100 unit=mA
